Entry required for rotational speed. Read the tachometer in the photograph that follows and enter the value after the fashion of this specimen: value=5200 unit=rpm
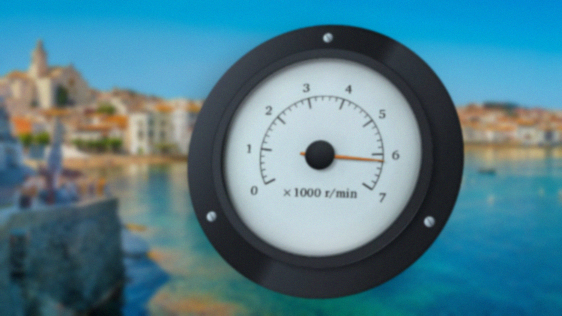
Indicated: value=6200 unit=rpm
